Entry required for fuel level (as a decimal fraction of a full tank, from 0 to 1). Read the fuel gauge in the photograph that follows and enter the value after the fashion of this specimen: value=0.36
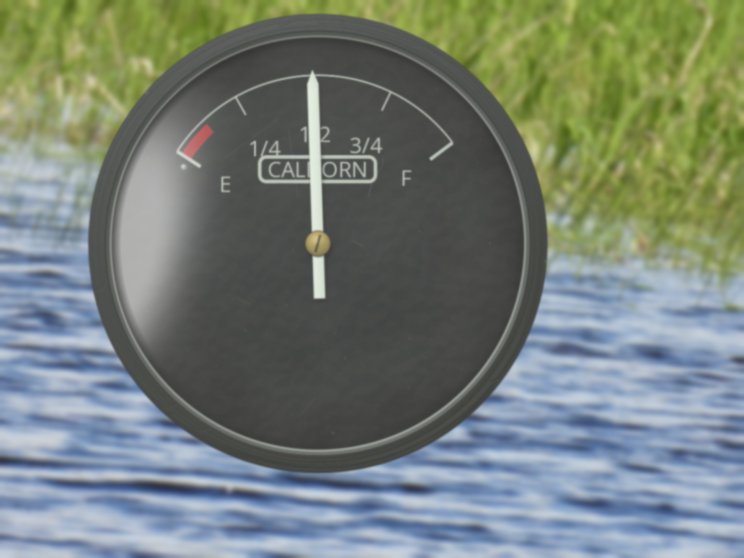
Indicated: value=0.5
